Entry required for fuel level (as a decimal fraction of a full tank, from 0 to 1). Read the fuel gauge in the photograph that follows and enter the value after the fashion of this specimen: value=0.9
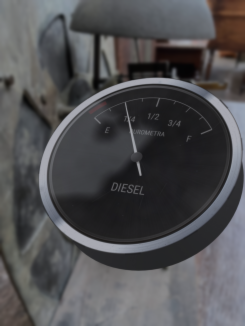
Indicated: value=0.25
